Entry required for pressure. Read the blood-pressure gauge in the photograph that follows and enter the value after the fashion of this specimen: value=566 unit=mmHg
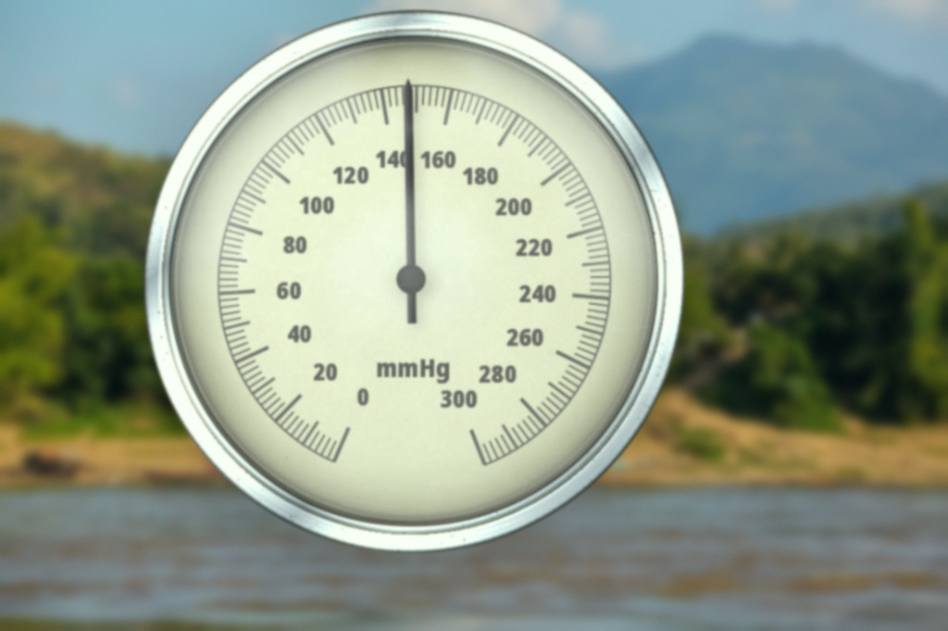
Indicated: value=148 unit=mmHg
